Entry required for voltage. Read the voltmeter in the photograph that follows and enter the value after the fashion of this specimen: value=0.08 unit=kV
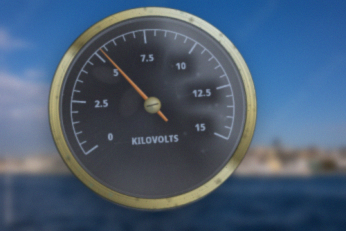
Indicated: value=5.25 unit=kV
